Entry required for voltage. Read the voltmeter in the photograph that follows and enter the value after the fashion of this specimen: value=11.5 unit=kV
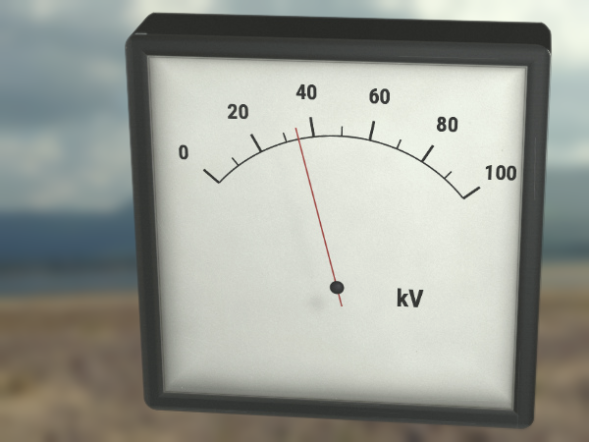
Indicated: value=35 unit=kV
